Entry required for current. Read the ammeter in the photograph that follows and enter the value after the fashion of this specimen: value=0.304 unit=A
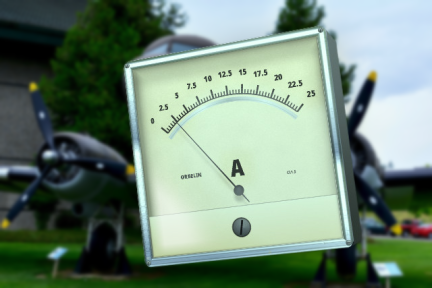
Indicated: value=2.5 unit=A
